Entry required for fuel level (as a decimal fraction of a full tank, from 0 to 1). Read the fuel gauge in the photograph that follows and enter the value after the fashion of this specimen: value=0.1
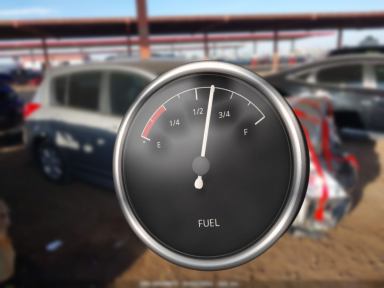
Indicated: value=0.625
